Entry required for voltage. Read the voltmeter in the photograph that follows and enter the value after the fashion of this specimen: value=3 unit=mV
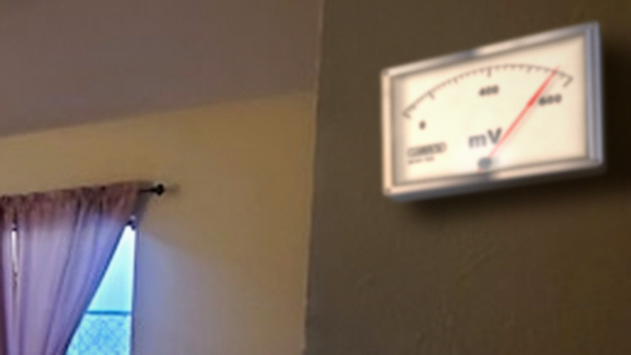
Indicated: value=560 unit=mV
